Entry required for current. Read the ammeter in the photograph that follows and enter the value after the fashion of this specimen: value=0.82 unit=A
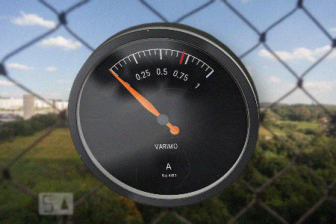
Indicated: value=0 unit=A
